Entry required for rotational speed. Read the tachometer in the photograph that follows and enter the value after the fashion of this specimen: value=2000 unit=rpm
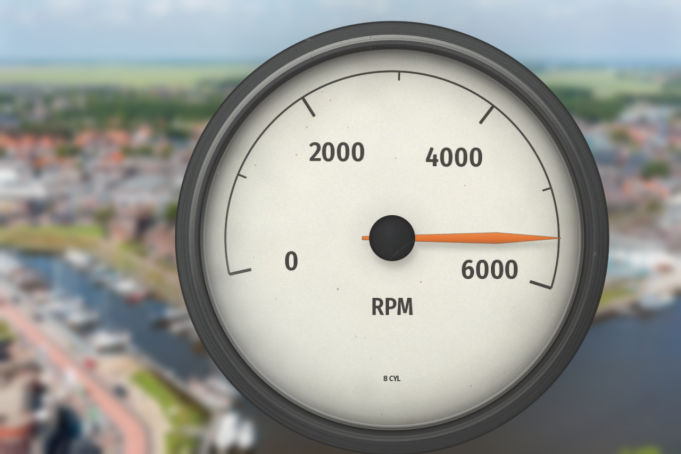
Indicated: value=5500 unit=rpm
